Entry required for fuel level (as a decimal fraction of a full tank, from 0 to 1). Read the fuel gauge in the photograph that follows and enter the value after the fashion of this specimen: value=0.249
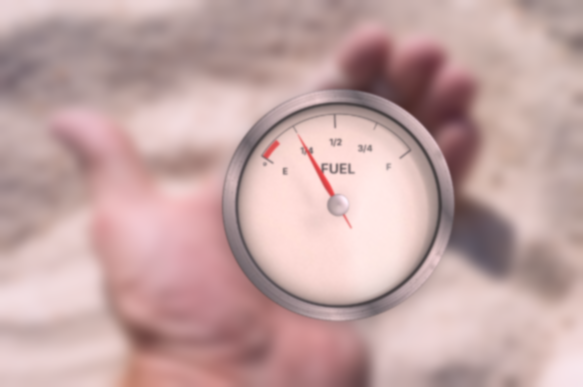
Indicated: value=0.25
